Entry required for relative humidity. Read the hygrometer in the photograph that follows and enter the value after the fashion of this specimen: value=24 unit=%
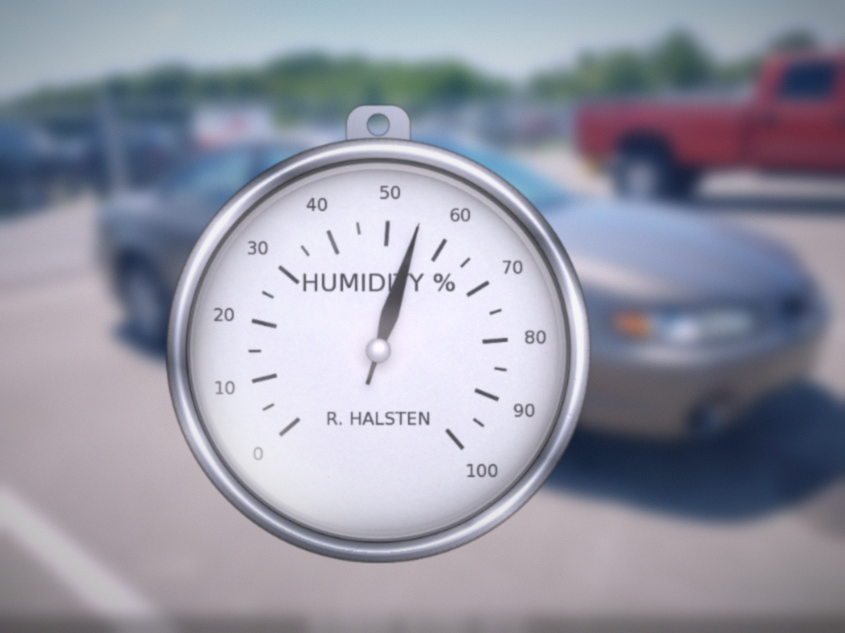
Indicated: value=55 unit=%
